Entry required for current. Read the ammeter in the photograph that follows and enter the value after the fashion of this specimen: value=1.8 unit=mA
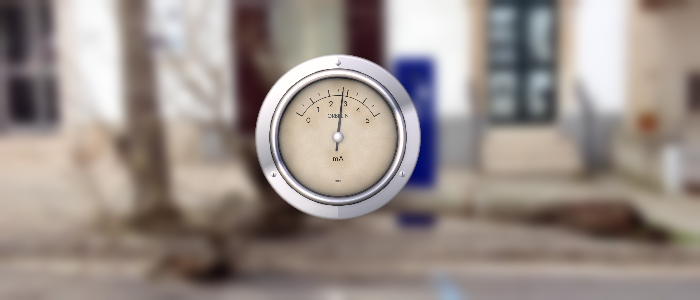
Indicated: value=2.75 unit=mA
